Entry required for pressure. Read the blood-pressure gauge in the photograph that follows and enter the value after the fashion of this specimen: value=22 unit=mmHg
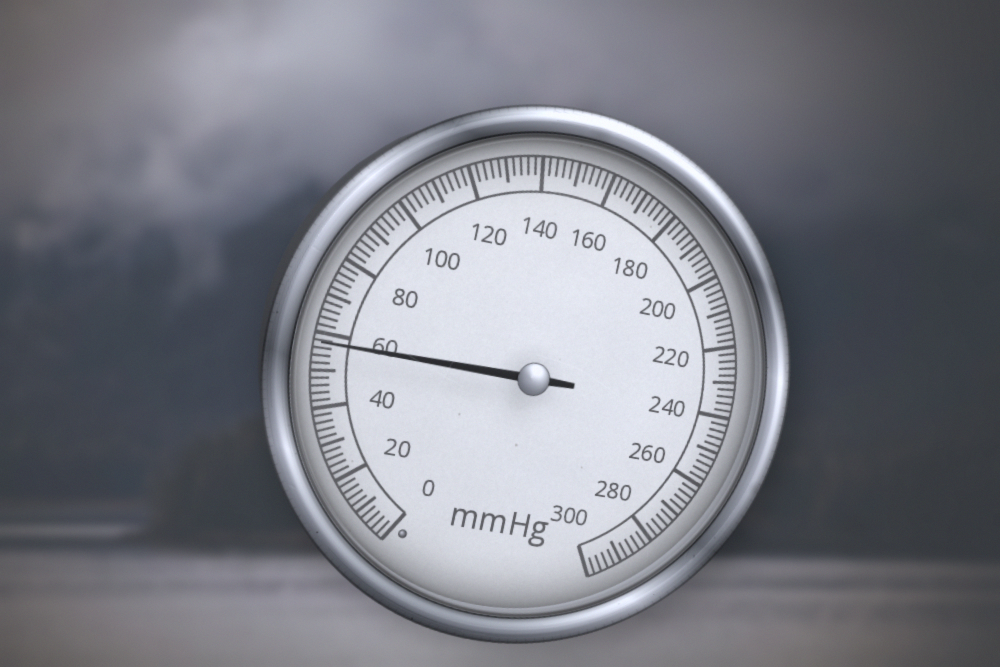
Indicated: value=58 unit=mmHg
